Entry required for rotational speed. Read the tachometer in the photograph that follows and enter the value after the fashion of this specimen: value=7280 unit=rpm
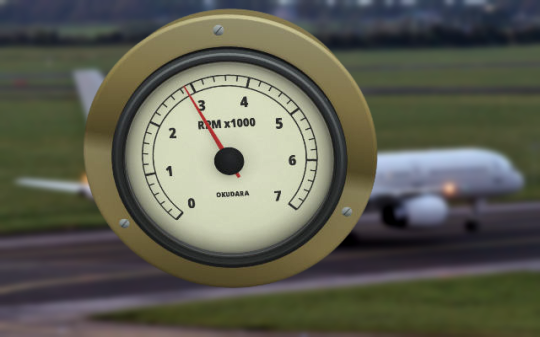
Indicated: value=2900 unit=rpm
